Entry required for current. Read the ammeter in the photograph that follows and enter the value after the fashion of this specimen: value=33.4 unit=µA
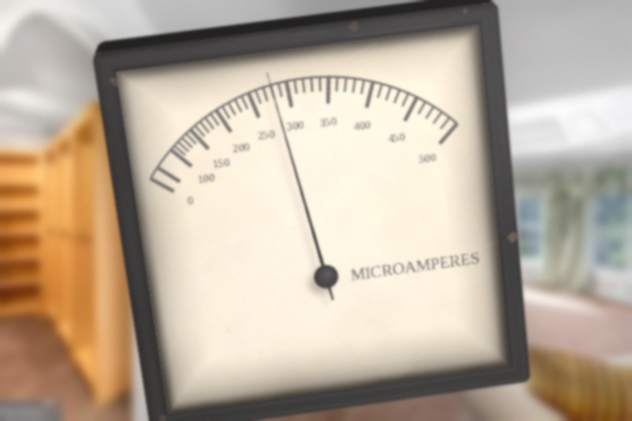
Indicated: value=280 unit=µA
